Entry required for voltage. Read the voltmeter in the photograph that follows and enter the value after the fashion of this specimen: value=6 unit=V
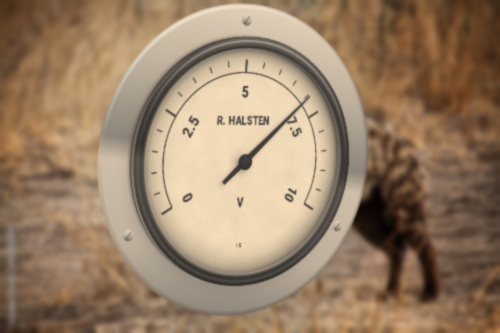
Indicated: value=7 unit=V
